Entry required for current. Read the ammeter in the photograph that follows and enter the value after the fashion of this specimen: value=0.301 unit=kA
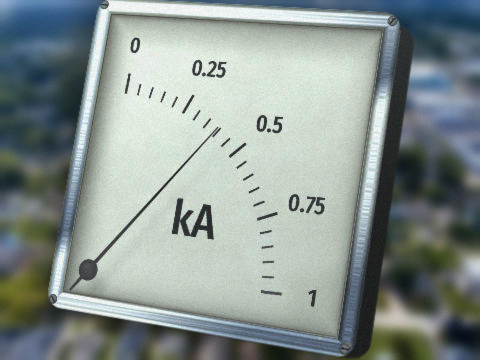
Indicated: value=0.4 unit=kA
